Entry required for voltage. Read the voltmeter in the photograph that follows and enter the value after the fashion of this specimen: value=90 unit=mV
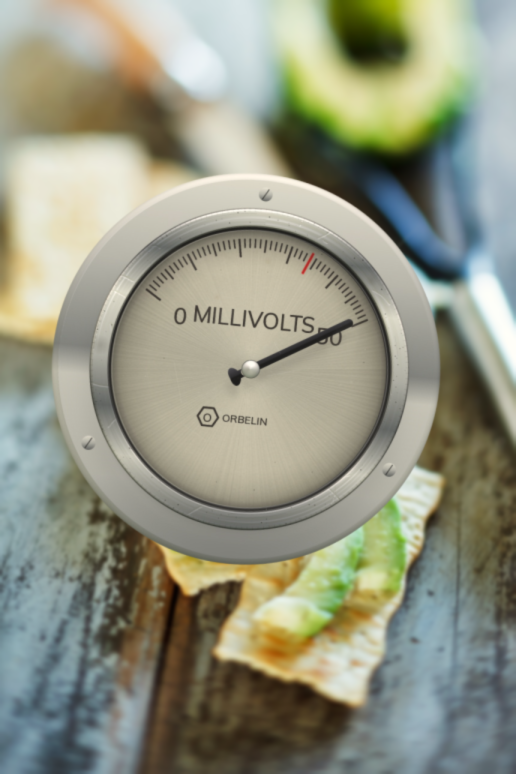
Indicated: value=49 unit=mV
